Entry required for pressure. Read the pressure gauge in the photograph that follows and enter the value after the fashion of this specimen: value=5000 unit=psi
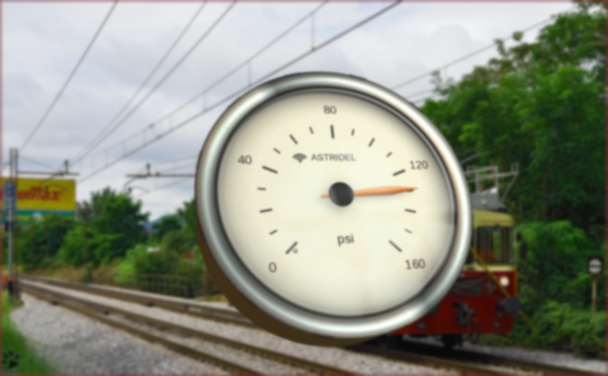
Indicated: value=130 unit=psi
